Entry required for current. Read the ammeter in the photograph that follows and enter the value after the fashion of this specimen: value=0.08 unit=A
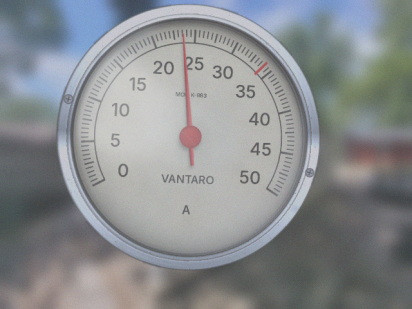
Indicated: value=23.5 unit=A
